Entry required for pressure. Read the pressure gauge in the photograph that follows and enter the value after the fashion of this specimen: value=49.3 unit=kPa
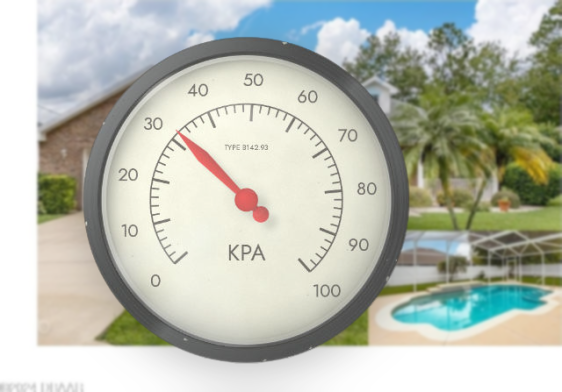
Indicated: value=32 unit=kPa
